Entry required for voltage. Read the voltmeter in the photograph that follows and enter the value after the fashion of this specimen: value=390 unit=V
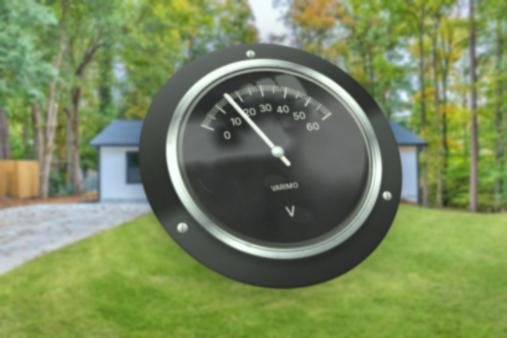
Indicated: value=15 unit=V
